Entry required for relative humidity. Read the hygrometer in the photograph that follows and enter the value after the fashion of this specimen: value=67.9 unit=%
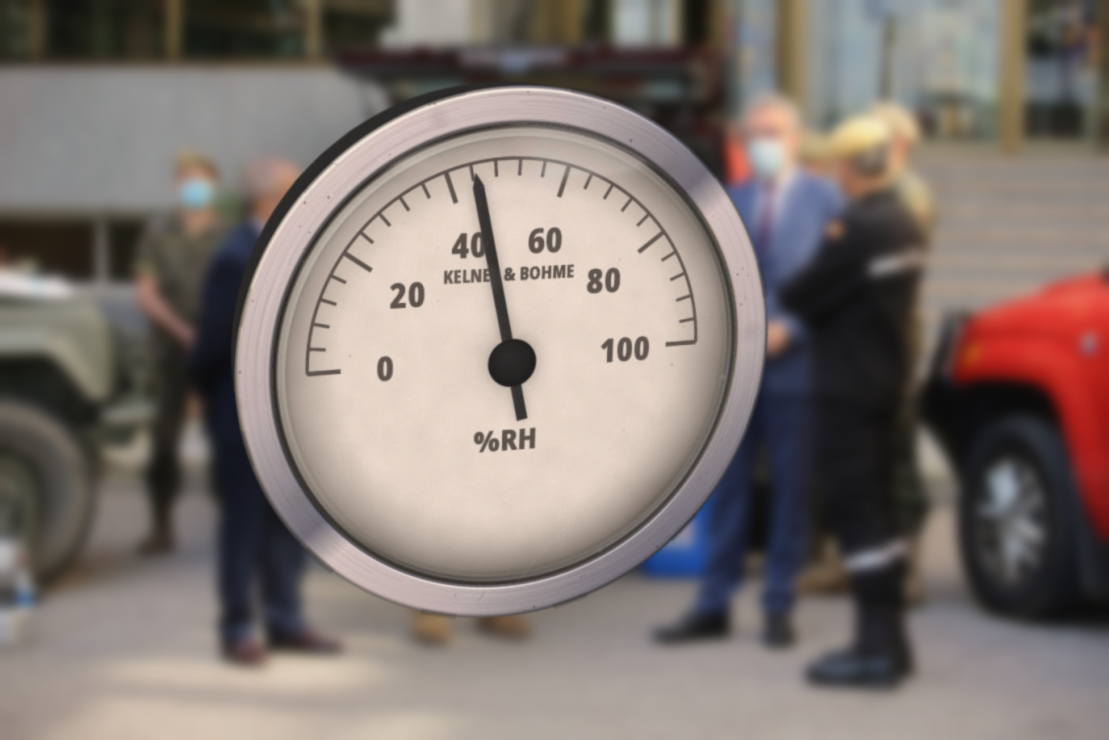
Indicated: value=44 unit=%
